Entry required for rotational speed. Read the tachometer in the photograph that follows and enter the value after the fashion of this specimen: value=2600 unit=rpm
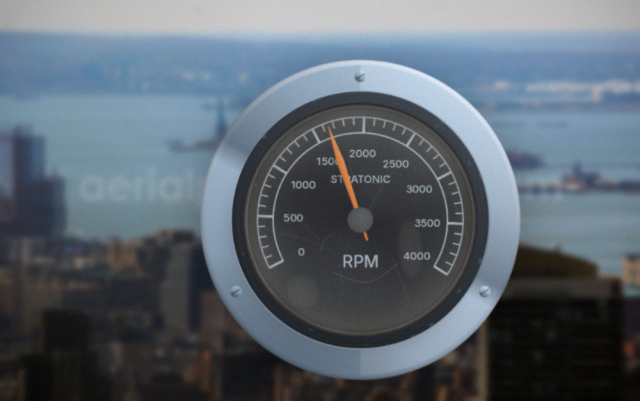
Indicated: value=1650 unit=rpm
